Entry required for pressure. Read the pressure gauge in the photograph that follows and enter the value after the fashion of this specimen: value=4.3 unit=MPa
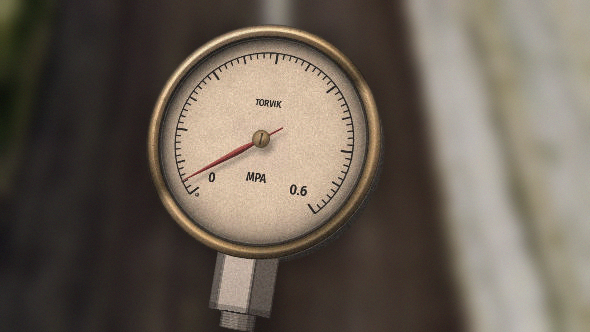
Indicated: value=0.02 unit=MPa
